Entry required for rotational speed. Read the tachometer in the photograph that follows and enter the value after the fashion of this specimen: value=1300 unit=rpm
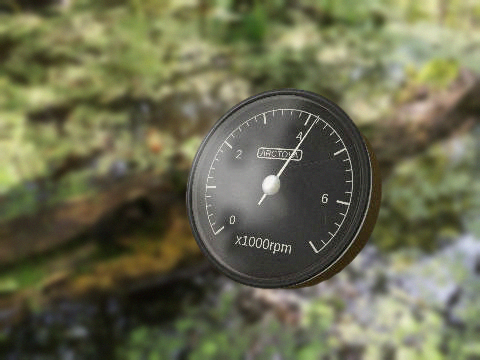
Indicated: value=4200 unit=rpm
